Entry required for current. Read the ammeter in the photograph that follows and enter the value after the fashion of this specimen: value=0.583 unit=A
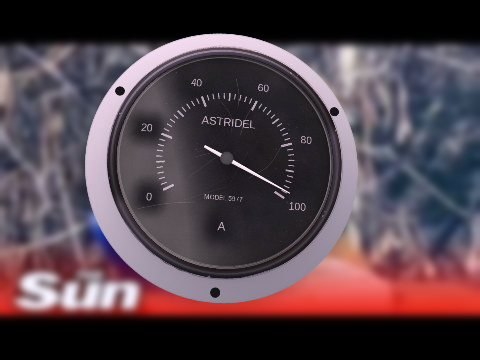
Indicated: value=98 unit=A
